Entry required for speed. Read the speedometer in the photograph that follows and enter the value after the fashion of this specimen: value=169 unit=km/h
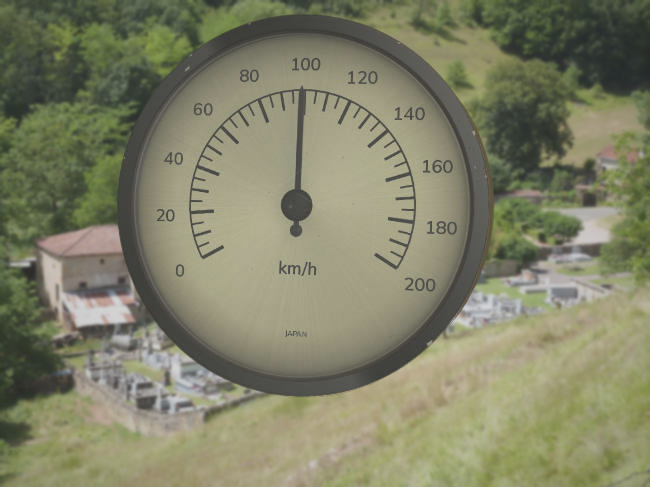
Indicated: value=100 unit=km/h
